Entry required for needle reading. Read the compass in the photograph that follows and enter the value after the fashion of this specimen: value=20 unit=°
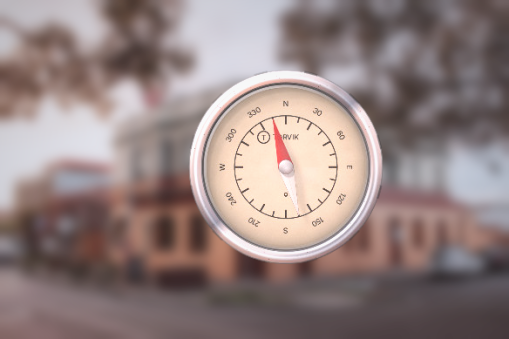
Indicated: value=345 unit=°
